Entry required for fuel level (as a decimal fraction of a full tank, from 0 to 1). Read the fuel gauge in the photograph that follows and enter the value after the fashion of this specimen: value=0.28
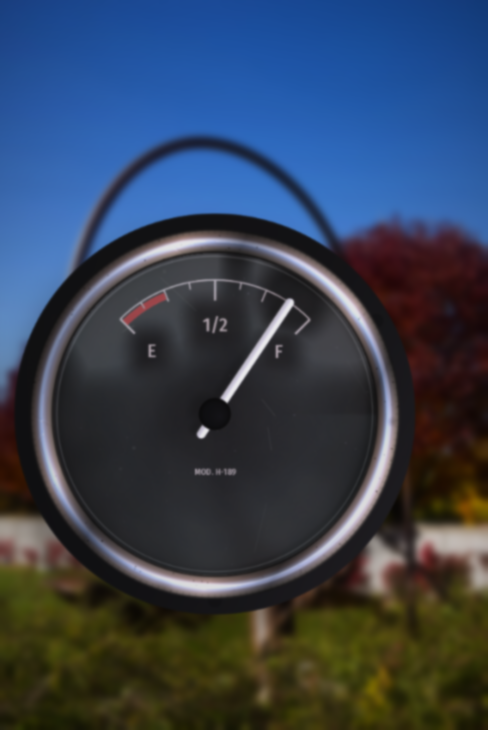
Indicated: value=0.875
